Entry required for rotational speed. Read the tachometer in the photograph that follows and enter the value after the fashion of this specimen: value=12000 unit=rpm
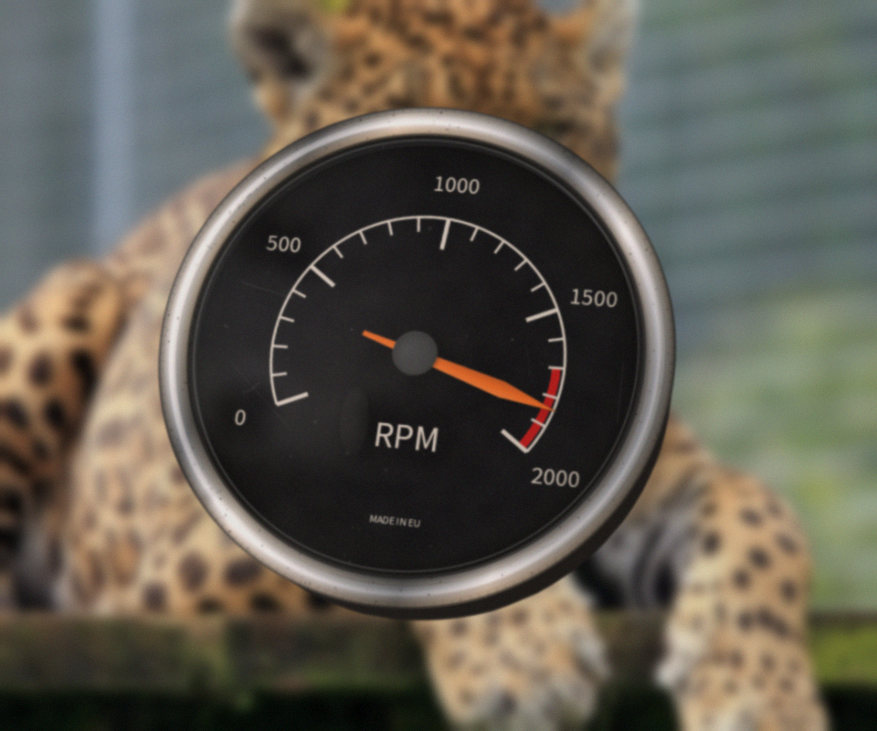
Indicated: value=1850 unit=rpm
